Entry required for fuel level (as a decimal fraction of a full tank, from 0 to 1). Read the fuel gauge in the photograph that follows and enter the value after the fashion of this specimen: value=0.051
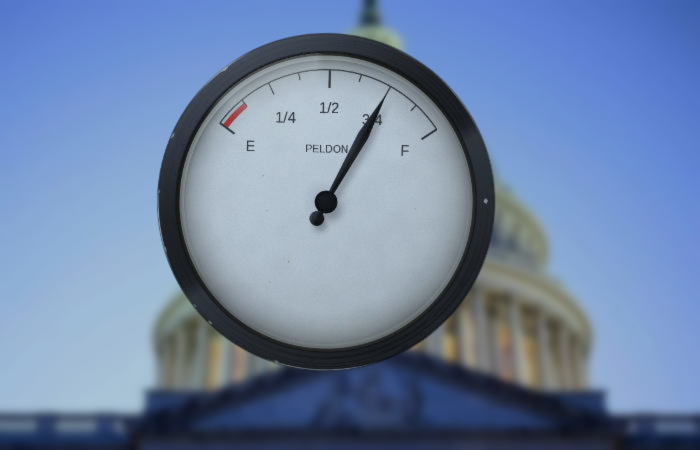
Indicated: value=0.75
